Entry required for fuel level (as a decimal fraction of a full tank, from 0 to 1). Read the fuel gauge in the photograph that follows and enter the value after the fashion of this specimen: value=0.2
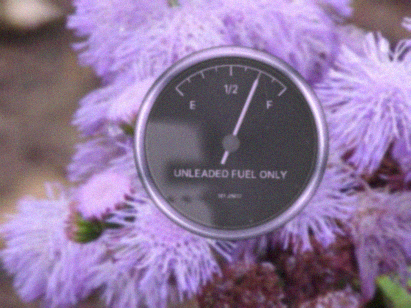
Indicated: value=0.75
